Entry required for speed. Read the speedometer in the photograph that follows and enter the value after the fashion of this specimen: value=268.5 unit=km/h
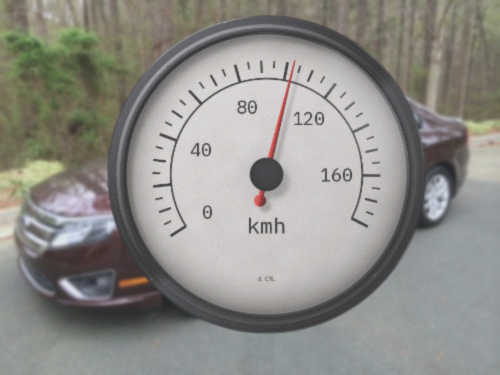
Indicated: value=102.5 unit=km/h
